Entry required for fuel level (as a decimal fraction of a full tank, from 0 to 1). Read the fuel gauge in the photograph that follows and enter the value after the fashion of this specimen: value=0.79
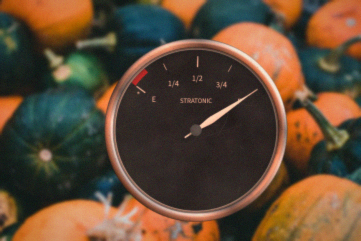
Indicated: value=1
